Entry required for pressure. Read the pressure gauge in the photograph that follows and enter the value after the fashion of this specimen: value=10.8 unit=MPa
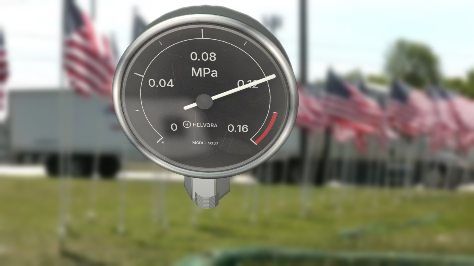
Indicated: value=0.12 unit=MPa
